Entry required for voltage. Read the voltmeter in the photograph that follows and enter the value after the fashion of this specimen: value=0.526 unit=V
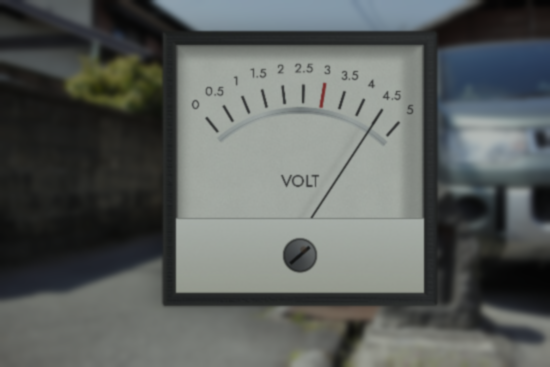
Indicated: value=4.5 unit=V
